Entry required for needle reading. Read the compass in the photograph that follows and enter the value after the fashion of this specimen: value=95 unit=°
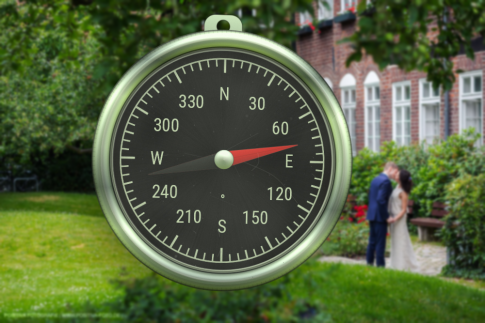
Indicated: value=77.5 unit=°
